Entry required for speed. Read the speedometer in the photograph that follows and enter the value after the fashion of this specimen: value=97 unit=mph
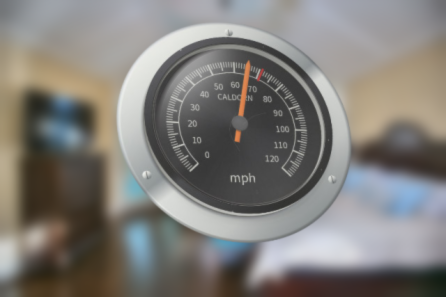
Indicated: value=65 unit=mph
